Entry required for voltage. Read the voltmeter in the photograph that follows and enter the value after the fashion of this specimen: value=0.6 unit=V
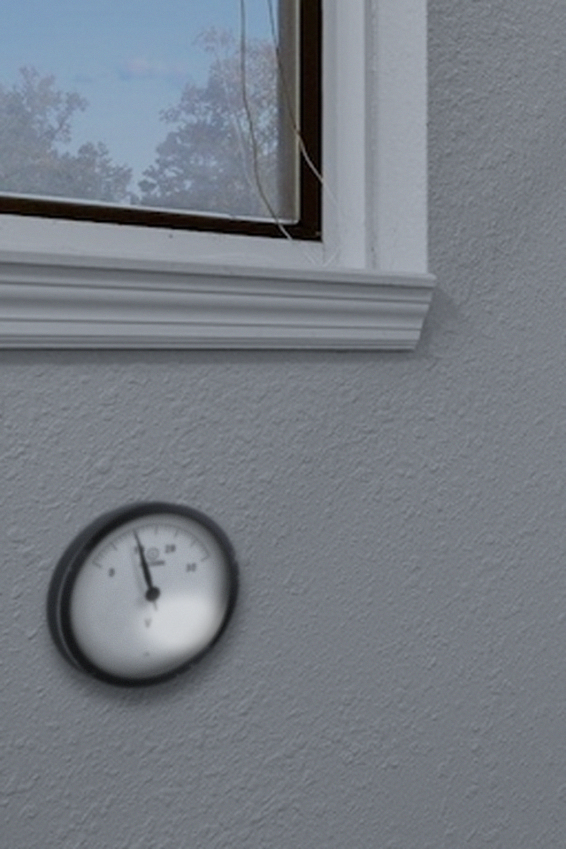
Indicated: value=10 unit=V
